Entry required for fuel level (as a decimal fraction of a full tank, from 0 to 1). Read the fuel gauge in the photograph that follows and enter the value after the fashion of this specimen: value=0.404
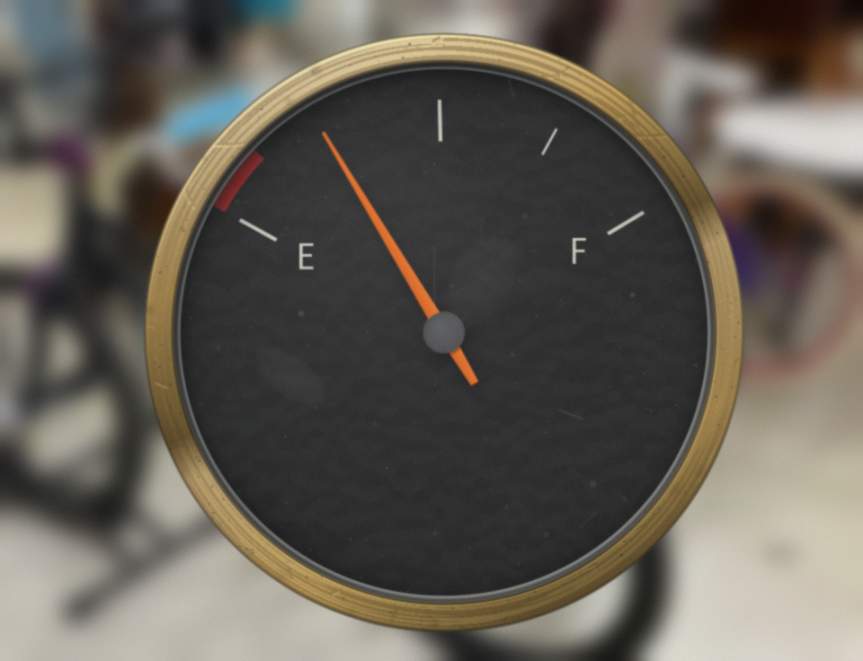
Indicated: value=0.25
